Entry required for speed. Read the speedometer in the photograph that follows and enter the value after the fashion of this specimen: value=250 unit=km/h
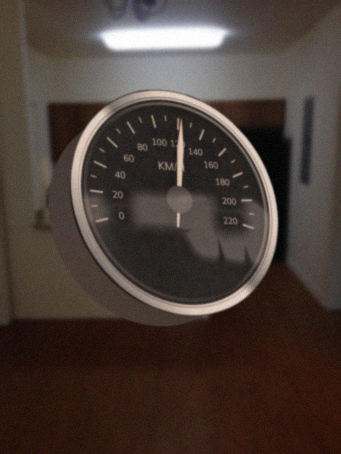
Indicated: value=120 unit=km/h
